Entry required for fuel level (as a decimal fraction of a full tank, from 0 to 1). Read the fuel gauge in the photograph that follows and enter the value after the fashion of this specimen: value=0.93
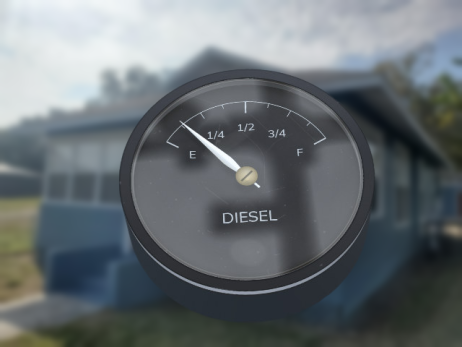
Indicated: value=0.125
